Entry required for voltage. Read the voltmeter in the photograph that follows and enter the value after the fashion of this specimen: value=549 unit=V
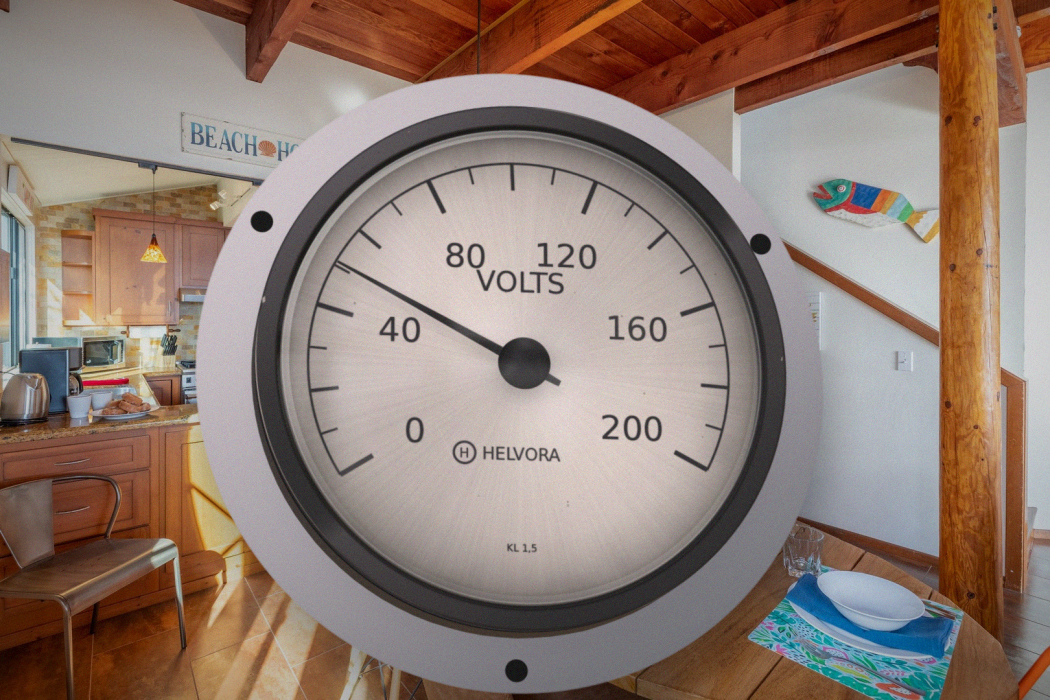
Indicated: value=50 unit=V
